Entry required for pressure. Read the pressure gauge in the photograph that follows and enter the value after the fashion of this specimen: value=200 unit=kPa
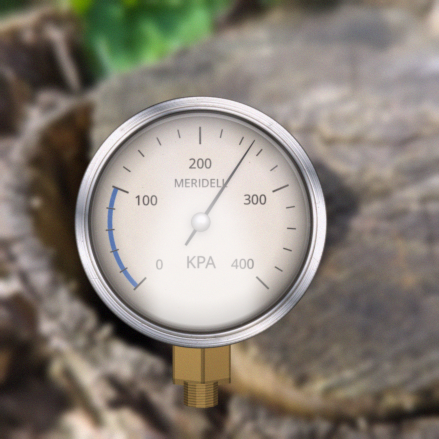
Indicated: value=250 unit=kPa
